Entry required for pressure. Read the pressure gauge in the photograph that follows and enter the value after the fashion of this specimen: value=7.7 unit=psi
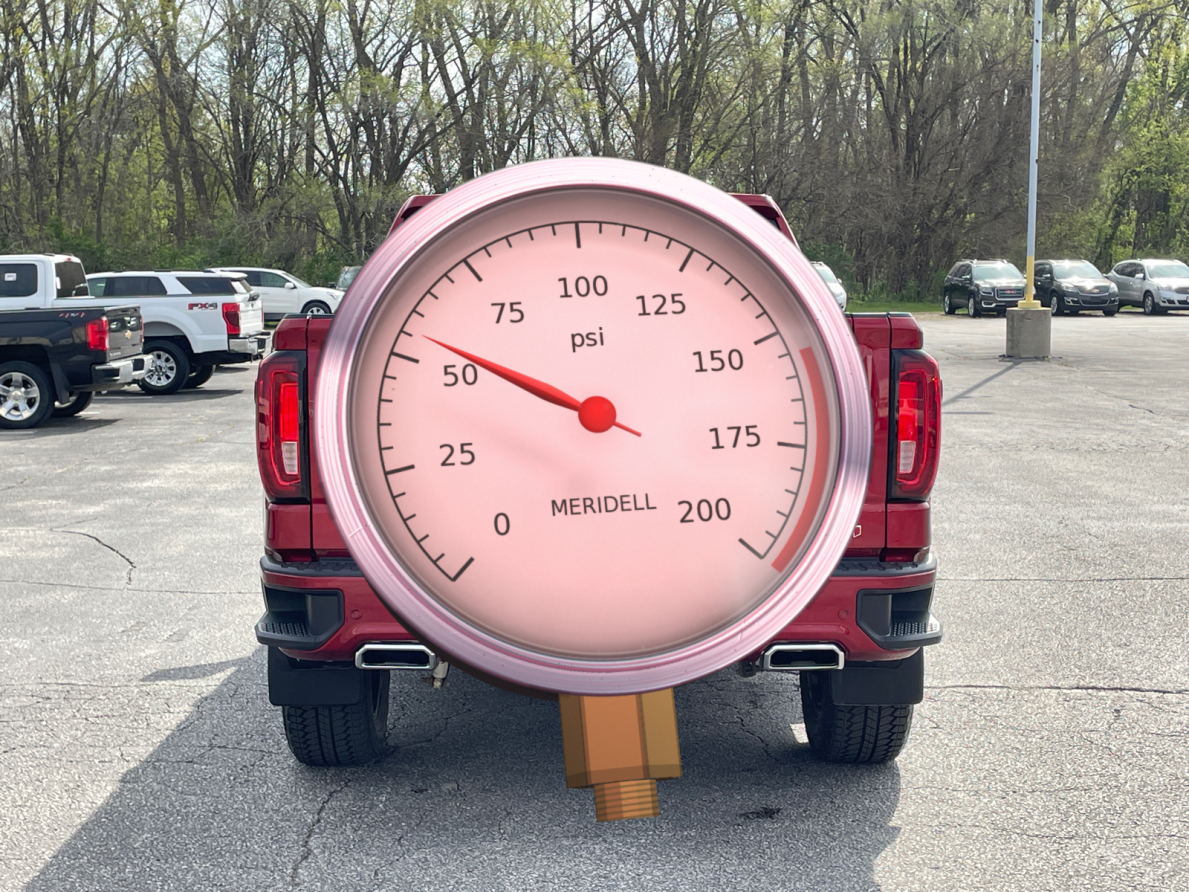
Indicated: value=55 unit=psi
